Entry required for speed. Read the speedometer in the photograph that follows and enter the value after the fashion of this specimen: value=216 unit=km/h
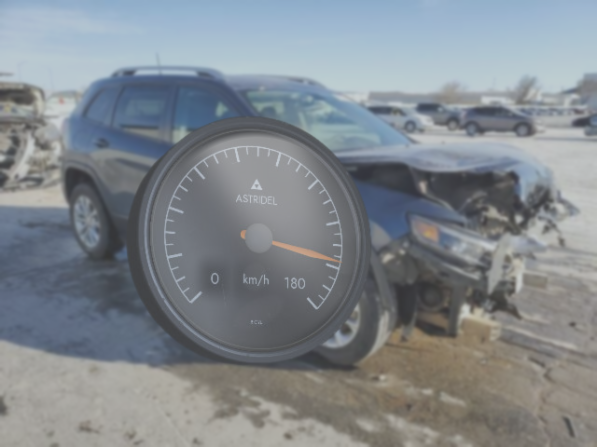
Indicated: value=157.5 unit=km/h
